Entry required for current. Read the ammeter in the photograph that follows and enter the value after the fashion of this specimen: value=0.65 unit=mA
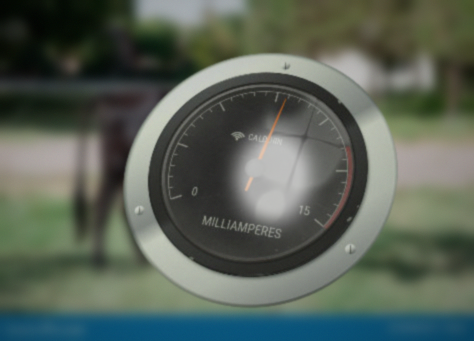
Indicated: value=8 unit=mA
